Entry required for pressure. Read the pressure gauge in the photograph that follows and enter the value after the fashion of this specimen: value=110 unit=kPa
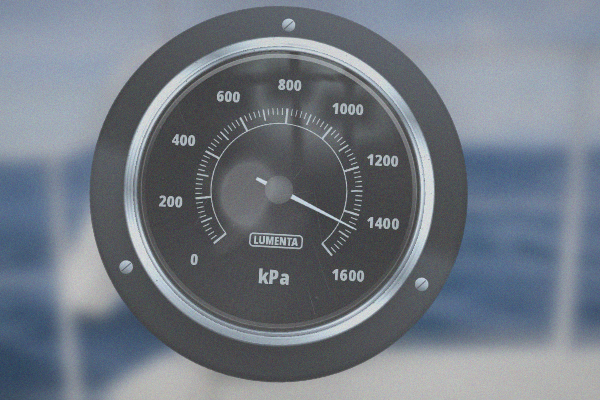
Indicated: value=1460 unit=kPa
